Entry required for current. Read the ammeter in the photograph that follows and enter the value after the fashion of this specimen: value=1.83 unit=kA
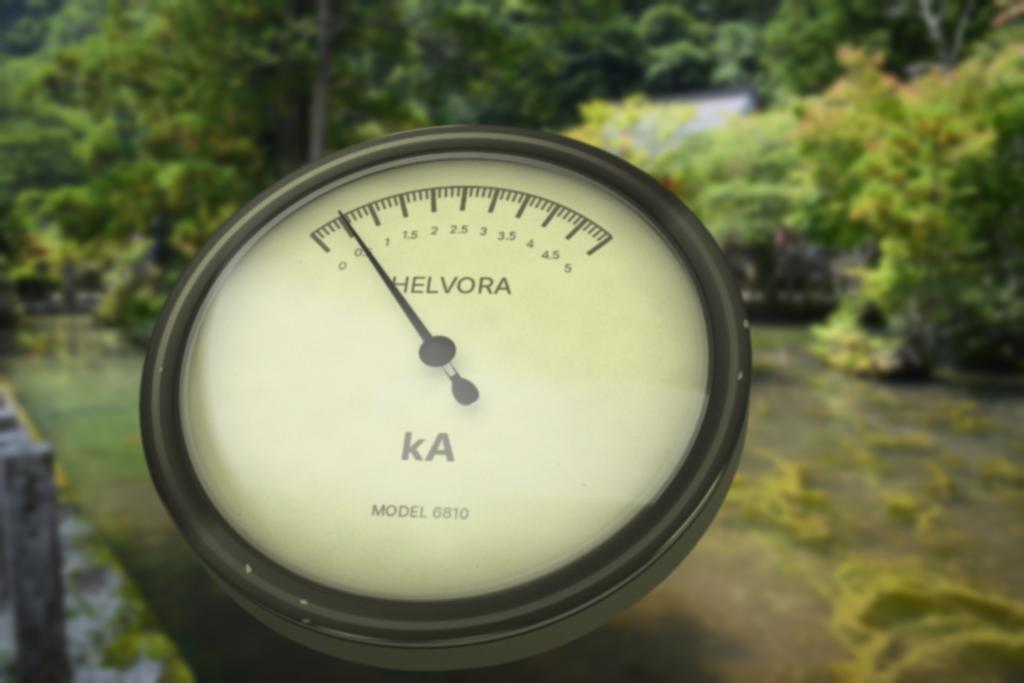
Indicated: value=0.5 unit=kA
